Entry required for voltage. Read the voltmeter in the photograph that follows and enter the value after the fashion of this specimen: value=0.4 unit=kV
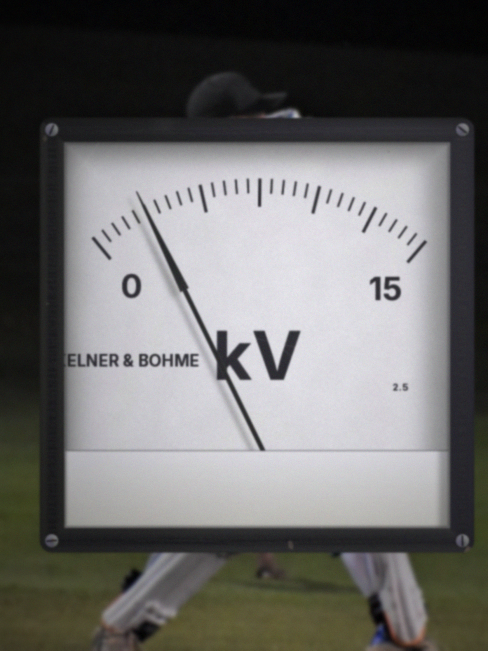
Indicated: value=2.5 unit=kV
